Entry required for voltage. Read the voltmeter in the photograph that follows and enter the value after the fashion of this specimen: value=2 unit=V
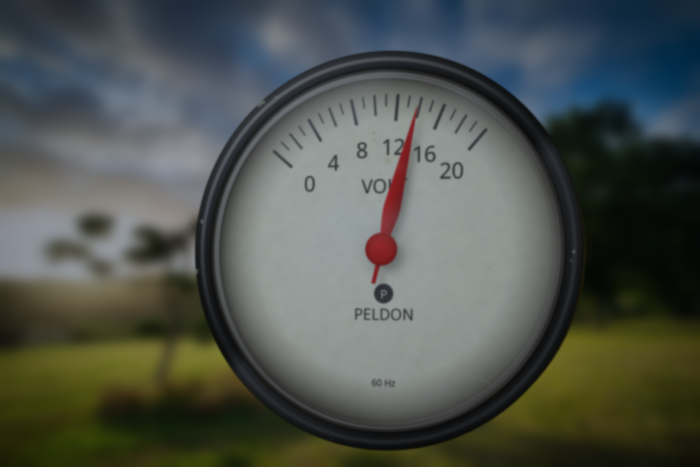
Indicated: value=14 unit=V
